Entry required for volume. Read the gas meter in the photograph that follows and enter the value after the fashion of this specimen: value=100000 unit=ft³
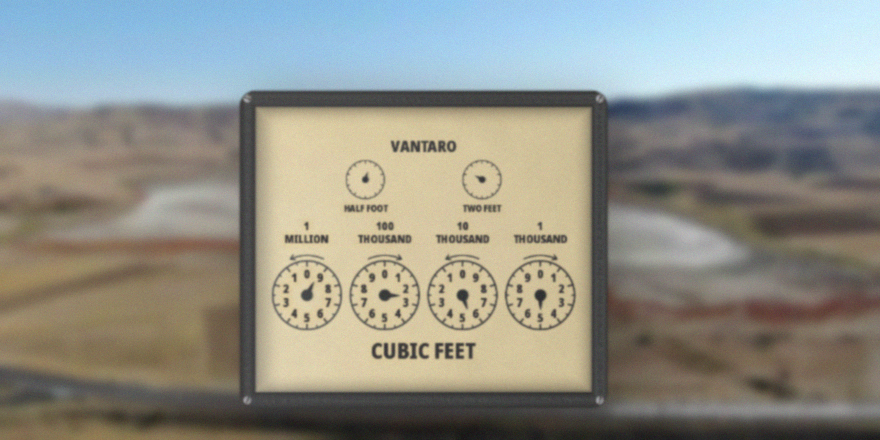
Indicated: value=925500 unit=ft³
